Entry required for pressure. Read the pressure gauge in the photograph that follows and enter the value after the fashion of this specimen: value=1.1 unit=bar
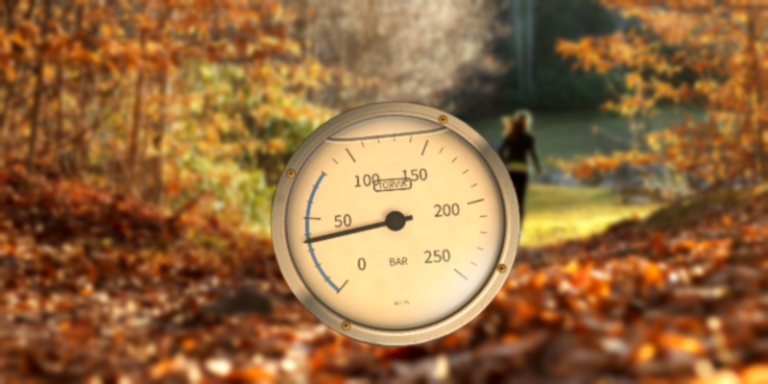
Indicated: value=35 unit=bar
